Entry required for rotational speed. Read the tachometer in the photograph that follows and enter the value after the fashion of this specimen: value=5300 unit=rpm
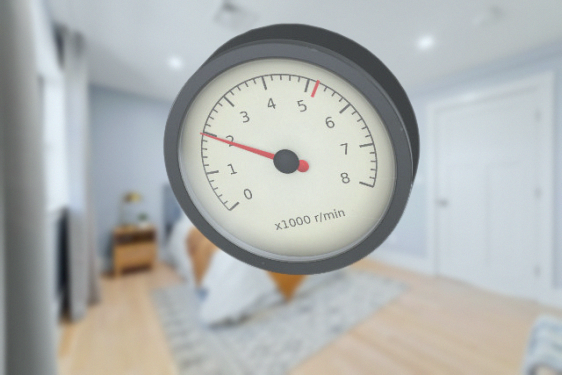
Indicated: value=2000 unit=rpm
